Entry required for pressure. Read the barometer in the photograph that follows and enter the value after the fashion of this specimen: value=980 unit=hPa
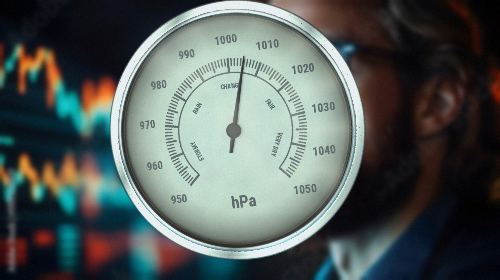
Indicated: value=1005 unit=hPa
